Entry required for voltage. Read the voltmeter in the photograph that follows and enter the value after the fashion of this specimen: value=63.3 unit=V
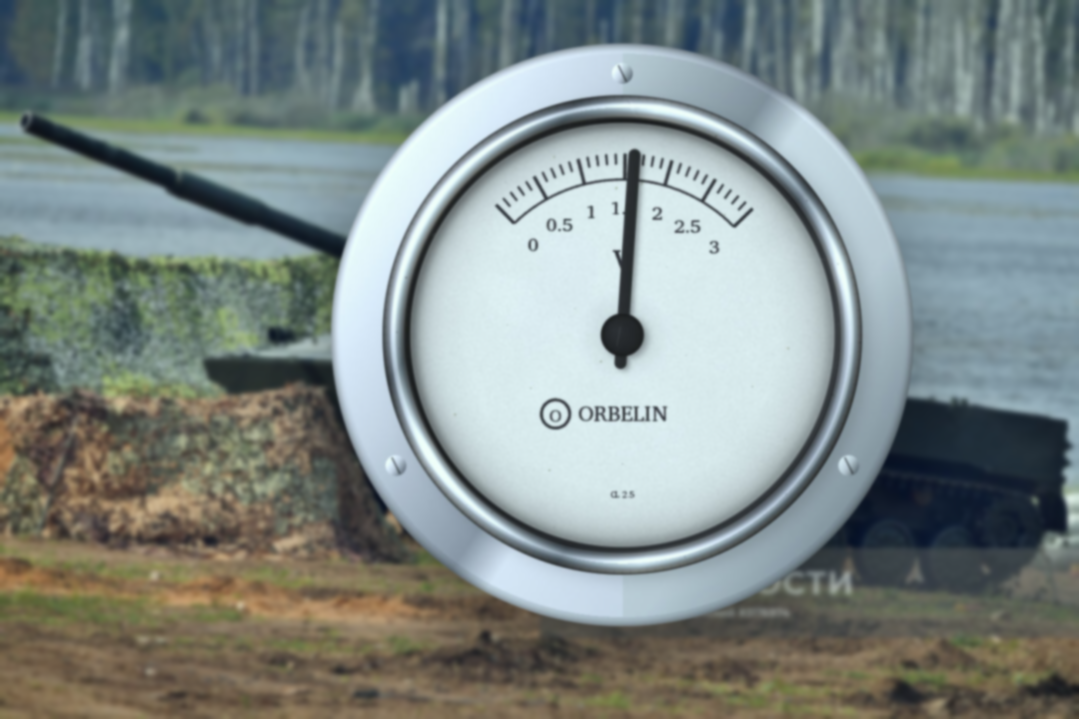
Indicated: value=1.6 unit=V
